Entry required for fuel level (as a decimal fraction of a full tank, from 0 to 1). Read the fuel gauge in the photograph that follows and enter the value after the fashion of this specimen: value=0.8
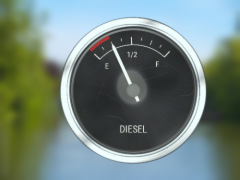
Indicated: value=0.25
